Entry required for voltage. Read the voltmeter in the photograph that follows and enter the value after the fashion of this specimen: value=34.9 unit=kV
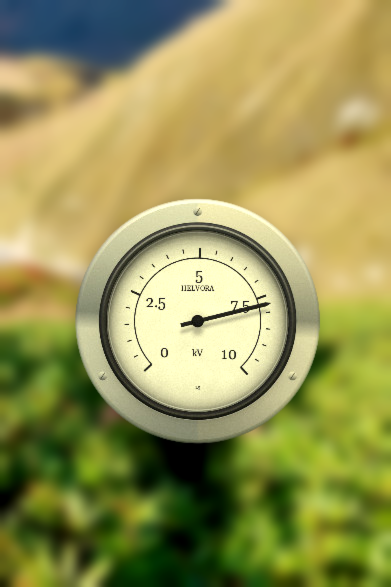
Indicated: value=7.75 unit=kV
